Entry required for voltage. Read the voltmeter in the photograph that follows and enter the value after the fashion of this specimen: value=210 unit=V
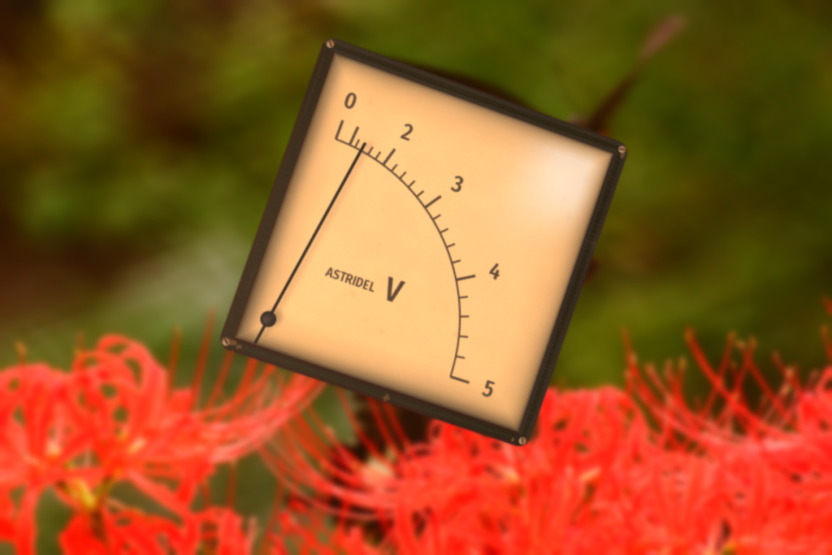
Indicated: value=1.4 unit=V
